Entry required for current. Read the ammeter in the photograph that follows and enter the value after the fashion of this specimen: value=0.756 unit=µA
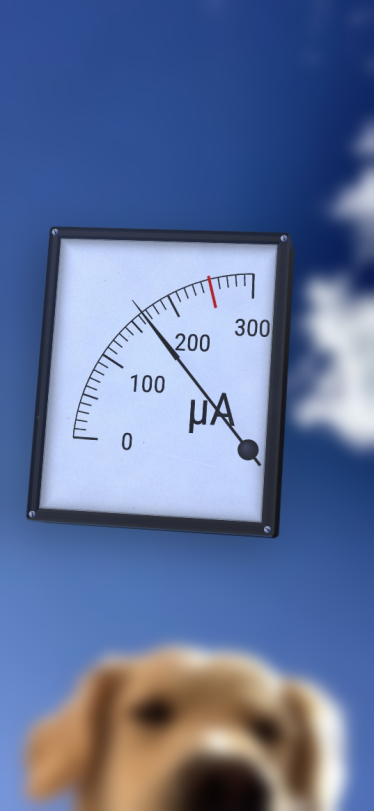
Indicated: value=165 unit=µA
